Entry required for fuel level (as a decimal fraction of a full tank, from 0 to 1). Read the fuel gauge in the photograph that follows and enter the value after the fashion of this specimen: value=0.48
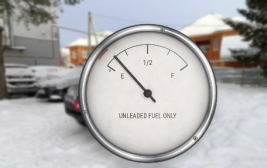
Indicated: value=0.125
